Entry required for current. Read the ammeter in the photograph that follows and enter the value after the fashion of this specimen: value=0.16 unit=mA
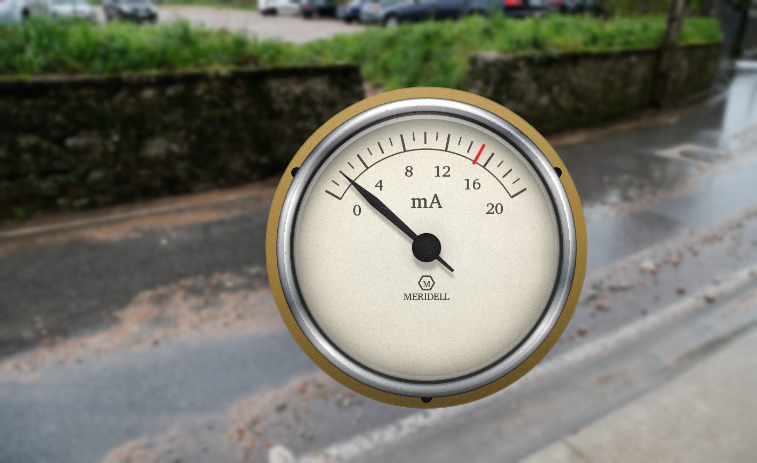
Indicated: value=2 unit=mA
